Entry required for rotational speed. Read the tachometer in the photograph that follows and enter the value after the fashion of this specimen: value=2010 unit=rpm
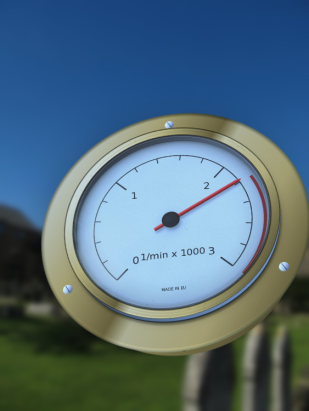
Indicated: value=2200 unit=rpm
